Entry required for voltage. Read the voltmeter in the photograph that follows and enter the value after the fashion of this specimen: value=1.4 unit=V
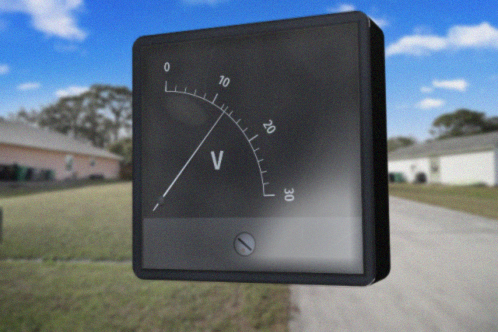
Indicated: value=13 unit=V
